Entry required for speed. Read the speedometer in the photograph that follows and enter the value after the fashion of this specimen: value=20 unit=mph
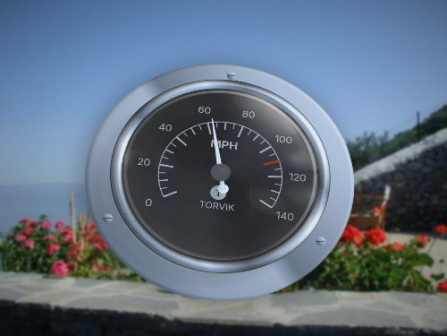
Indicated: value=62.5 unit=mph
